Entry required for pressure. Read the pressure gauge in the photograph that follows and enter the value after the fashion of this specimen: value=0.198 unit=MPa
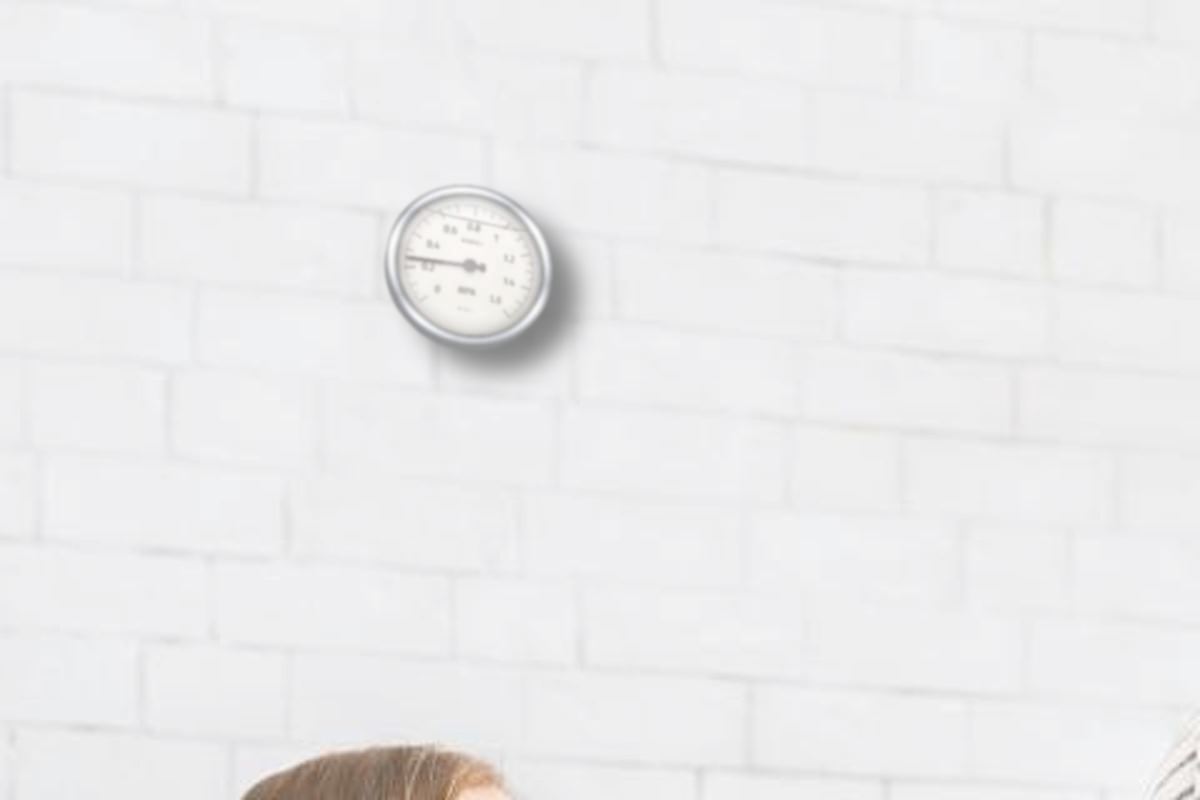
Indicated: value=0.25 unit=MPa
